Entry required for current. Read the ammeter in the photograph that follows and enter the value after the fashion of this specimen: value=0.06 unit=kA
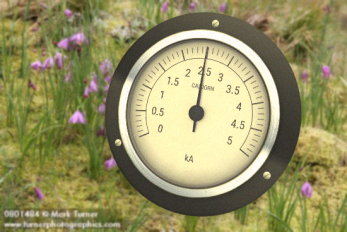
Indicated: value=2.5 unit=kA
